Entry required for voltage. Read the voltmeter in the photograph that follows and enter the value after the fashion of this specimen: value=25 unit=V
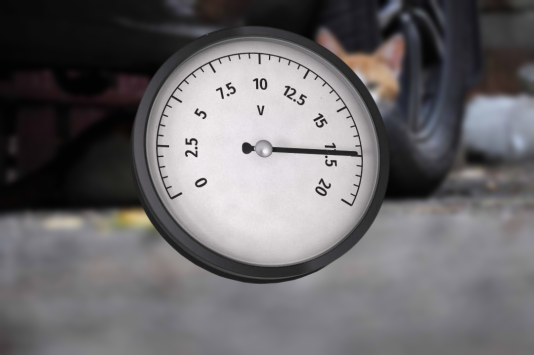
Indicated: value=17.5 unit=V
